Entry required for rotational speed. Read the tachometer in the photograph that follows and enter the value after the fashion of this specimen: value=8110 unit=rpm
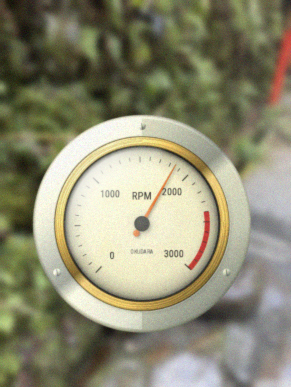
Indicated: value=1850 unit=rpm
